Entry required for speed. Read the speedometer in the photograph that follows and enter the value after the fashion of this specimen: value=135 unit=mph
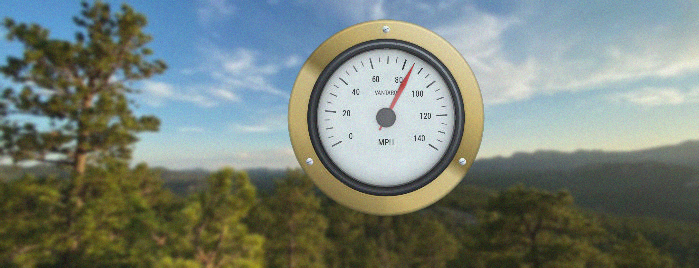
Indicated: value=85 unit=mph
